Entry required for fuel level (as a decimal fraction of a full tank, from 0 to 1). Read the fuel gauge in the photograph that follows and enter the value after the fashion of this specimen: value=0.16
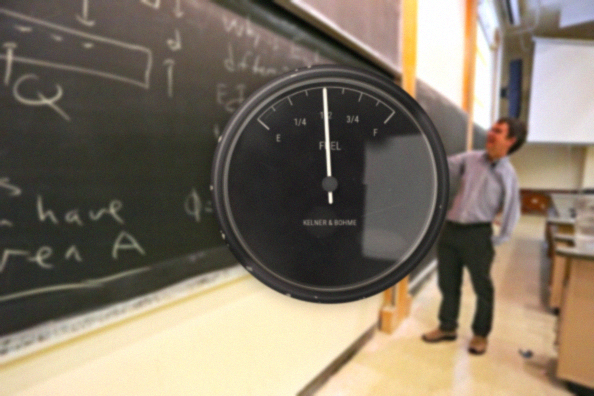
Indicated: value=0.5
